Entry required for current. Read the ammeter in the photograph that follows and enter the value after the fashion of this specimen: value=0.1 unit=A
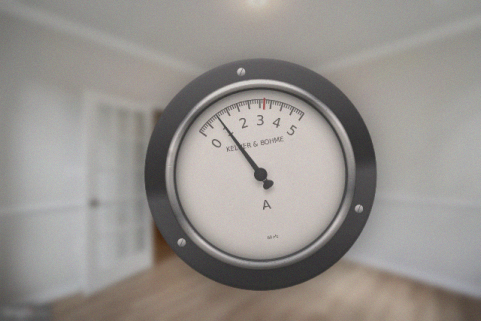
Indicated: value=1 unit=A
